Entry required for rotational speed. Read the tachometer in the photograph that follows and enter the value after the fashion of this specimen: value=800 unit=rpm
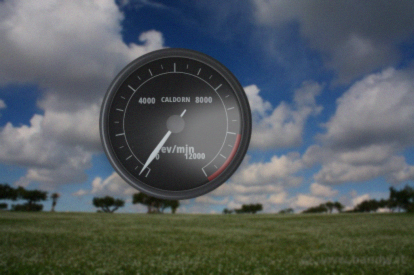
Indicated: value=250 unit=rpm
